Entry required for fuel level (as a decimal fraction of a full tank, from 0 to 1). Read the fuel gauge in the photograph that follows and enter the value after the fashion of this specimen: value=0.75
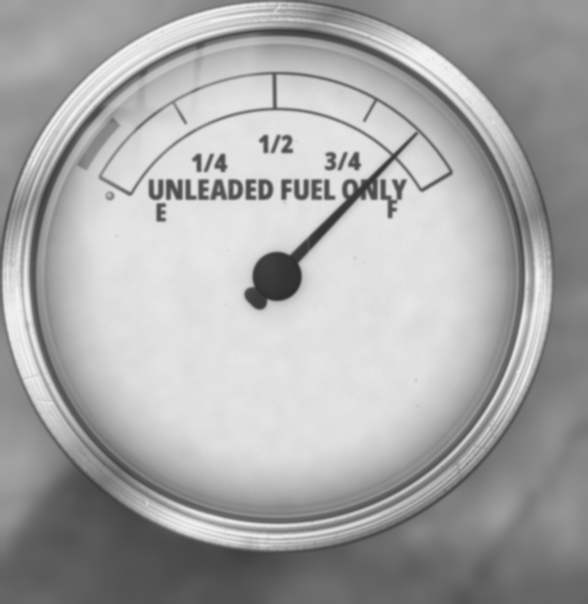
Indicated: value=0.875
